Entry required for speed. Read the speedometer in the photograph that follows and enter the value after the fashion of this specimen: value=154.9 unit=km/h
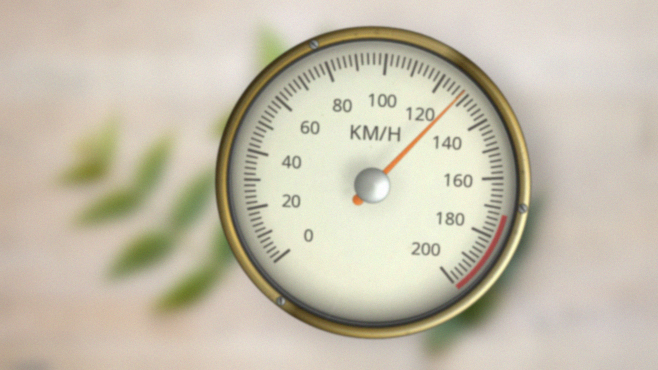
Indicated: value=128 unit=km/h
